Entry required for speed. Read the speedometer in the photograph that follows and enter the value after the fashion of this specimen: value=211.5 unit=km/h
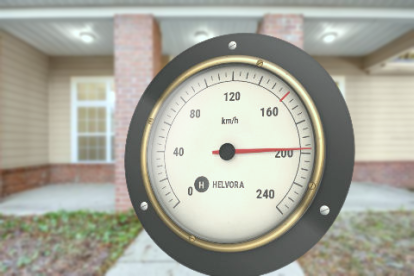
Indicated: value=197.5 unit=km/h
